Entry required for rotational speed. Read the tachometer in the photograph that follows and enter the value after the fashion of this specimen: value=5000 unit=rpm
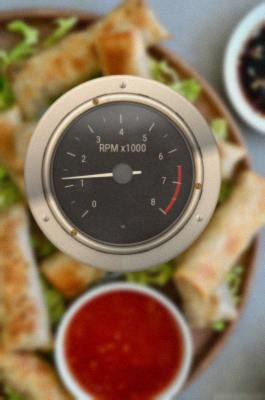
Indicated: value=1250 unit=rpm
